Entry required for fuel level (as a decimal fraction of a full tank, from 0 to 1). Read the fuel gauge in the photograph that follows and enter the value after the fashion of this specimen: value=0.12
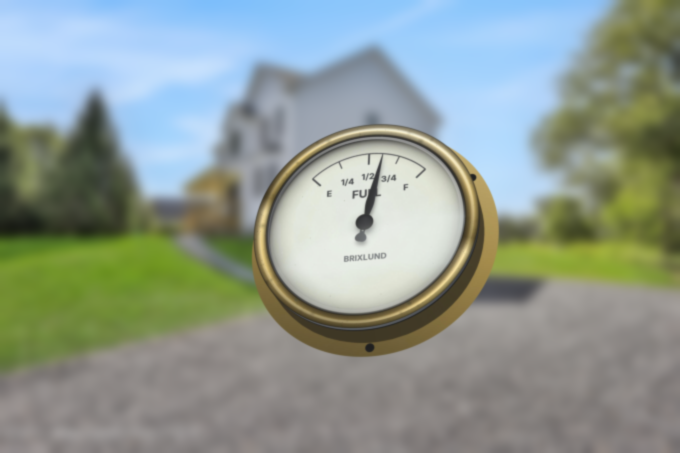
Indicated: value=0.625
